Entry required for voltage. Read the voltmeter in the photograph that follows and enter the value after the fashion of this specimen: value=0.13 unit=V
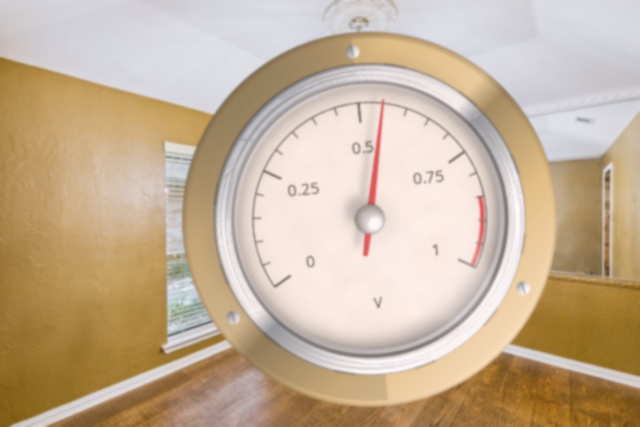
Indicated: value=0.55 unit=V
